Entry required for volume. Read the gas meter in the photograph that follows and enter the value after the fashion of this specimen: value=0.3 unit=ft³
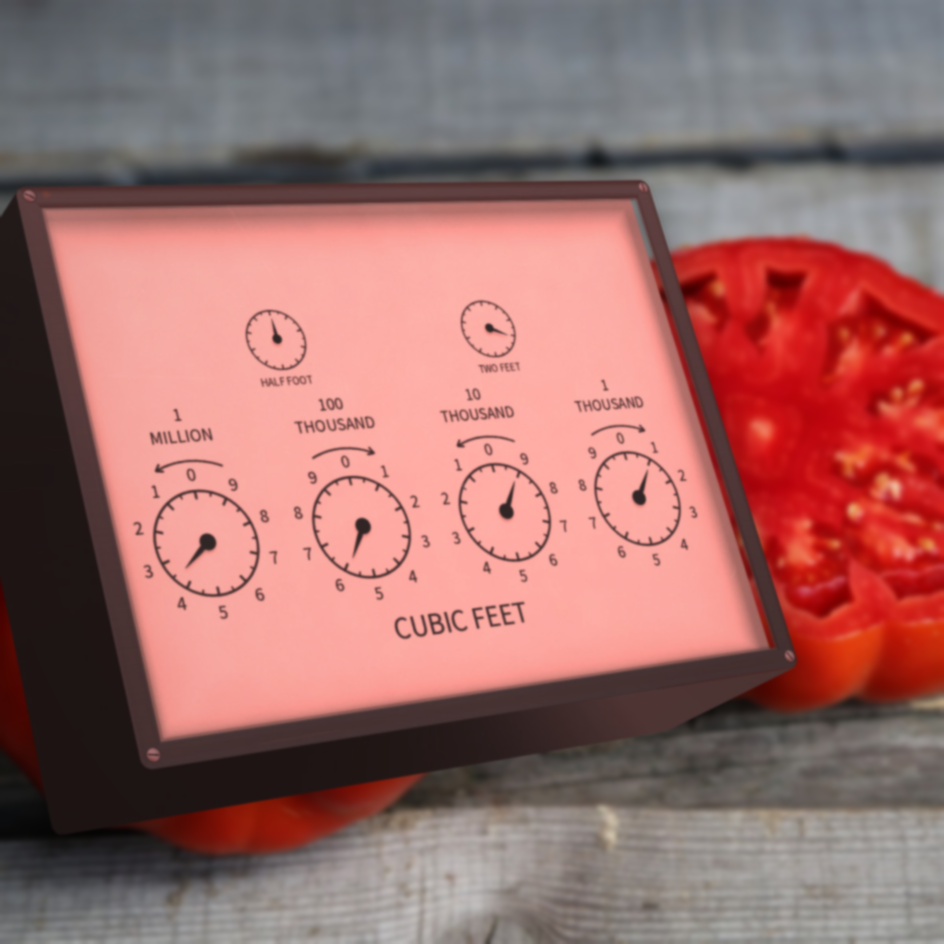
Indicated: value=359100 unit=ft³
